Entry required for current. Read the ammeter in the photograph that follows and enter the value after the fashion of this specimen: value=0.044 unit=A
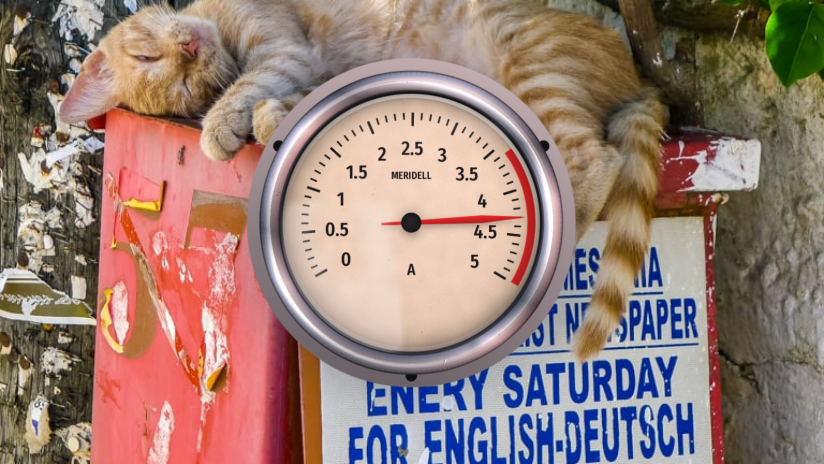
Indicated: value=4.3 unit=A
